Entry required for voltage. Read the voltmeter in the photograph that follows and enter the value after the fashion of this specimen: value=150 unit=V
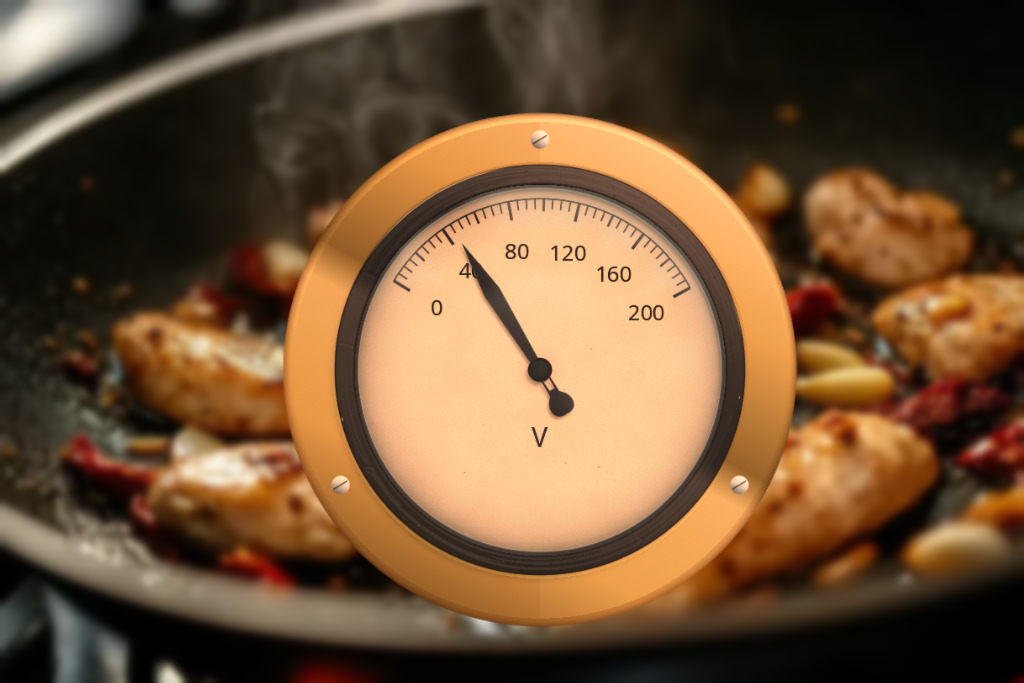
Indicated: value=45 unit=V
